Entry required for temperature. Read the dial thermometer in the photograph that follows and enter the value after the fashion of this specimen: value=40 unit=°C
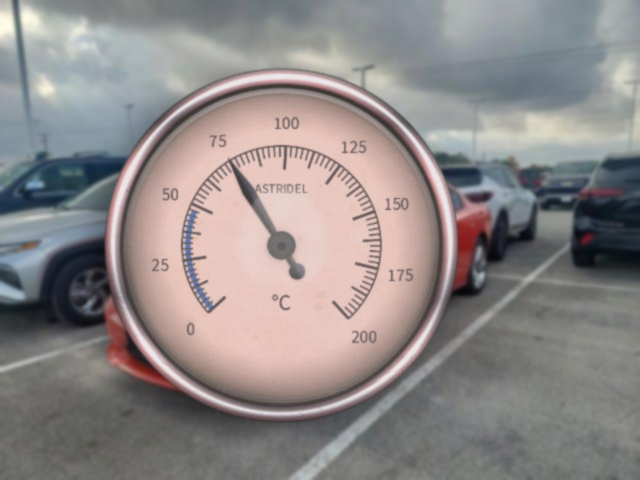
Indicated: value=75 unit=°C
